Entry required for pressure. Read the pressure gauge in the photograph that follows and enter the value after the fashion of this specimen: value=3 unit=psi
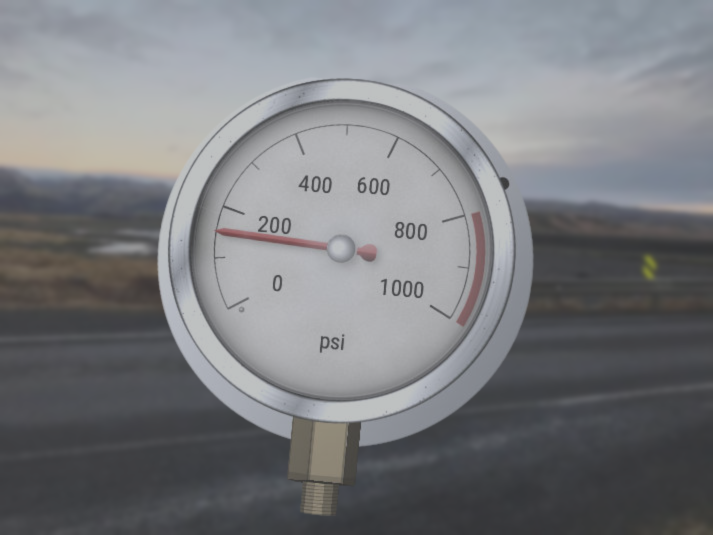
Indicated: value=150 unit=psi
